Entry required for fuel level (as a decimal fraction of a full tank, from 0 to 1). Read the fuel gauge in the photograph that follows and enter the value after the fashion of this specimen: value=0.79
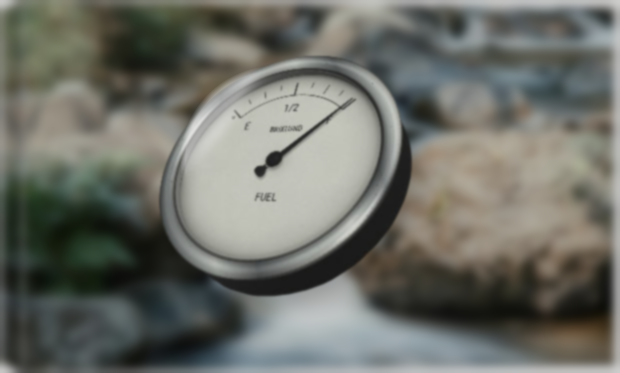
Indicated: value=1
